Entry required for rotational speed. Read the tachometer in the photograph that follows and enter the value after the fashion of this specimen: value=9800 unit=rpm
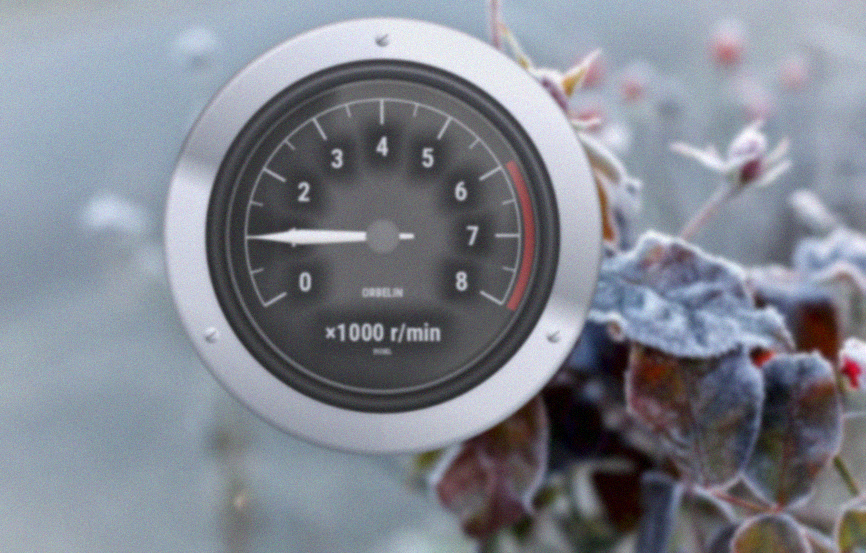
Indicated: value=1000 unit=rpm
